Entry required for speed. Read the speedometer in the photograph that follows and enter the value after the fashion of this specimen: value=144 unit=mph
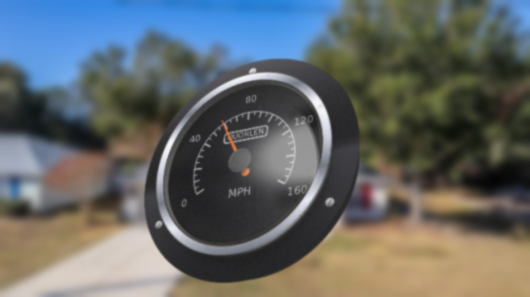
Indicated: value=60 unit=mph
